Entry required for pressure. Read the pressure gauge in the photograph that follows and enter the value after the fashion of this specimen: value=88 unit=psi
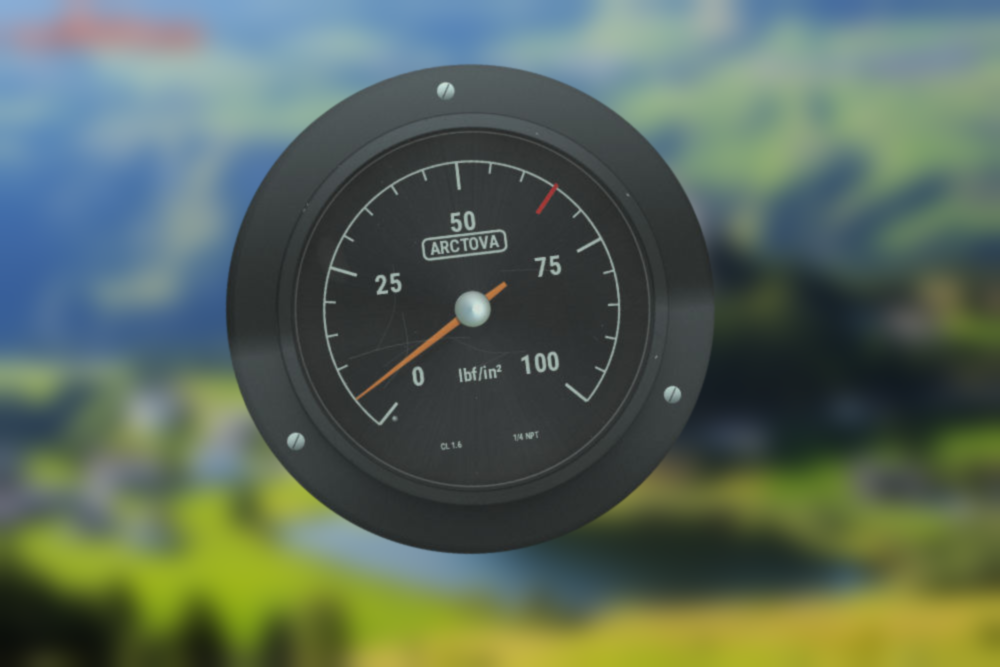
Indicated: value=5 unit=psi
